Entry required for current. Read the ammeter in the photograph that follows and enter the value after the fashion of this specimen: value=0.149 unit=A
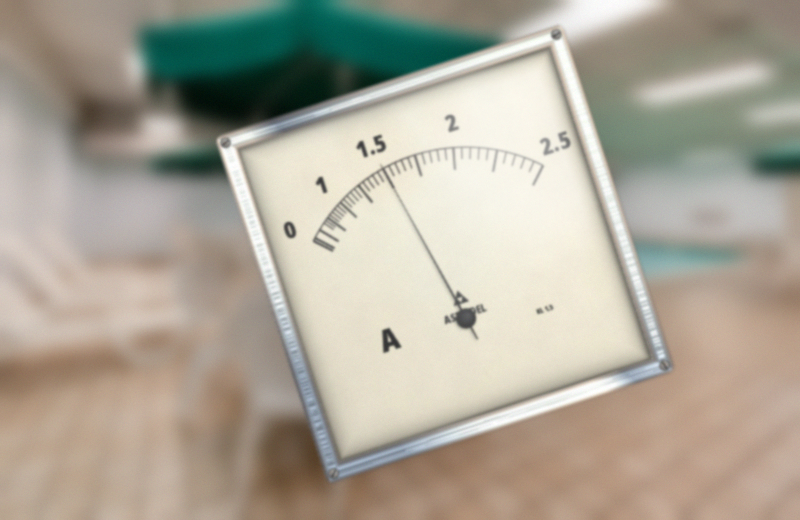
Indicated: value=1.5 unit=A
